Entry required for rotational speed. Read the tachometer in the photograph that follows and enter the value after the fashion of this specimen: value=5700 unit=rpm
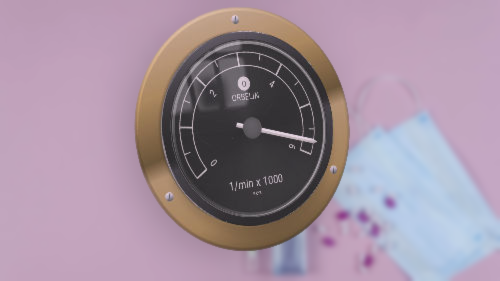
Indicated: value=5750 unit=rpm
